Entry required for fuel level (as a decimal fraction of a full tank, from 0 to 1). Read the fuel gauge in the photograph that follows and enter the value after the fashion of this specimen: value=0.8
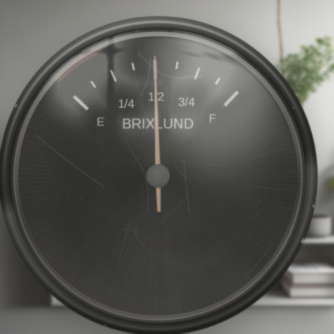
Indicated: value=0.5
